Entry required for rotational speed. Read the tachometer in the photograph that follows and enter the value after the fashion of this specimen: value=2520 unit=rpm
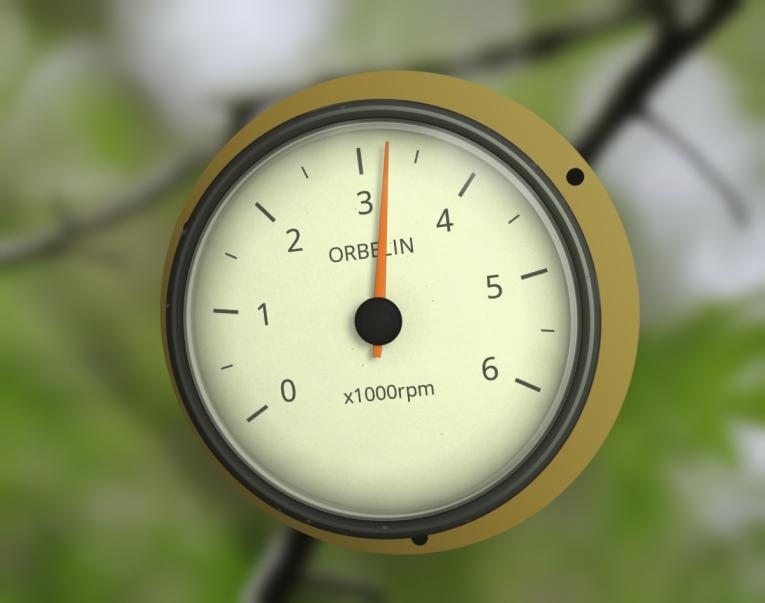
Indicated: value=3250 unit=rpm
